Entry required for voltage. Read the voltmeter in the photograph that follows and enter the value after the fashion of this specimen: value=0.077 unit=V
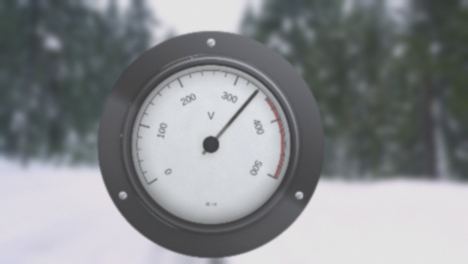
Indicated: value=340 unit=V
